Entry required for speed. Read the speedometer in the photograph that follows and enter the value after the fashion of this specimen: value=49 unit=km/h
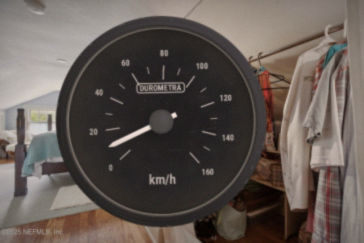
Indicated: value=10 unit=km/h
